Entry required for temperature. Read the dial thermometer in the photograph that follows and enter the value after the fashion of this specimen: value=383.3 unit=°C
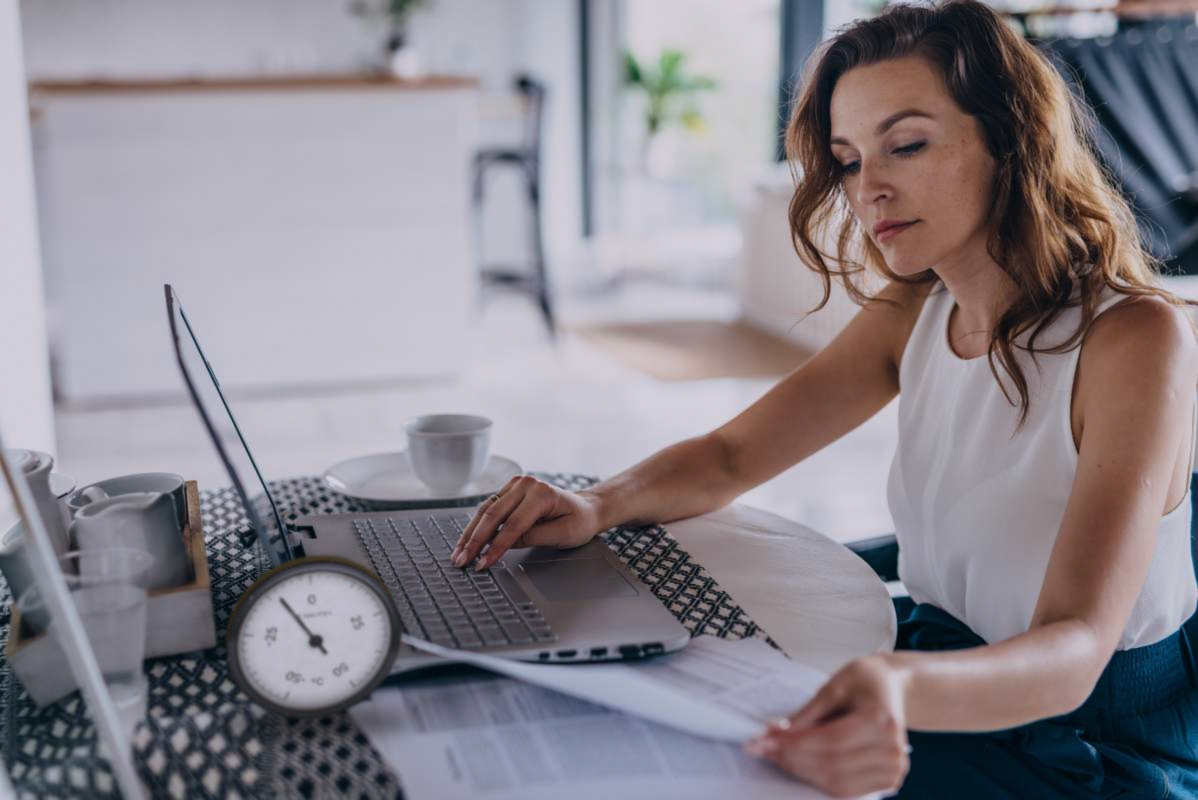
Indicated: value=-10 unit=°C
